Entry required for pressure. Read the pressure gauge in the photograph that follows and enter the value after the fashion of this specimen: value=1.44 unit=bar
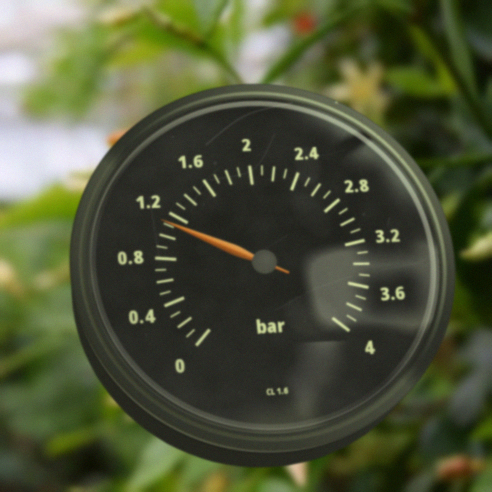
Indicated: value=1.1 unit=bar
